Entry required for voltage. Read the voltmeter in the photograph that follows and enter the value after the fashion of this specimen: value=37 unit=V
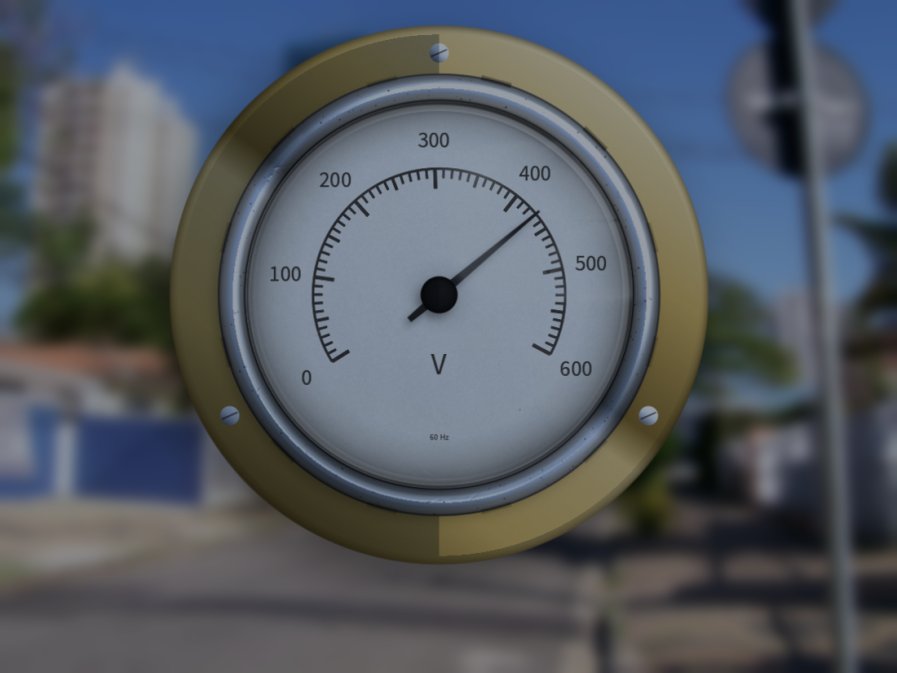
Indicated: value=430 unit=V
